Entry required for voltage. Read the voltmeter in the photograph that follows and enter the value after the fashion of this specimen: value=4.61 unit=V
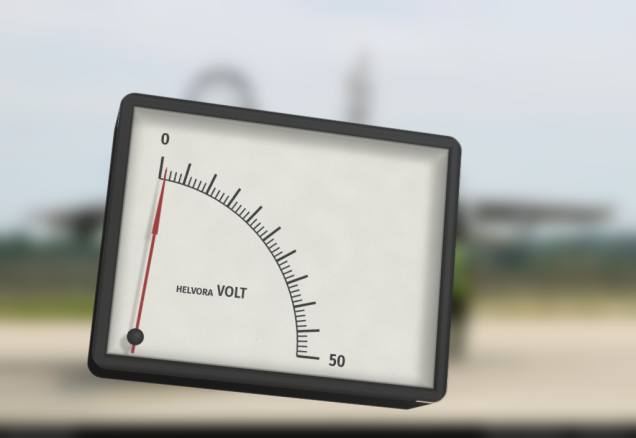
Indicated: value=1 unit=V
